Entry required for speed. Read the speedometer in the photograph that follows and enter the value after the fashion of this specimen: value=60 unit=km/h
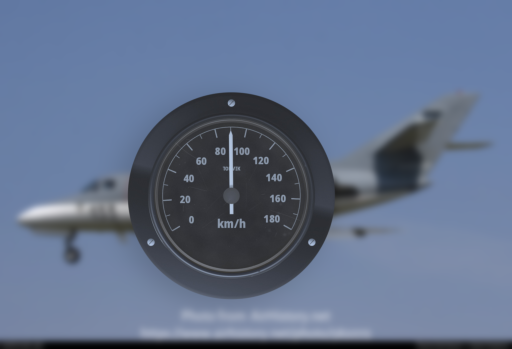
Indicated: value=90 unit=km/h
